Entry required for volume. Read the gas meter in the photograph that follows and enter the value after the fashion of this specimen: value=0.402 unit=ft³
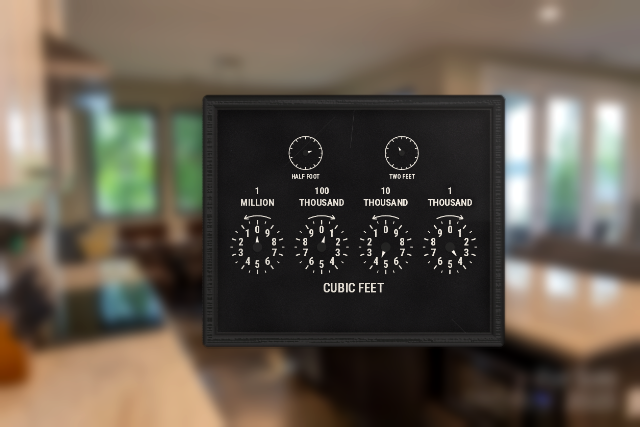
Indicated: value=4400 unit=ft³
